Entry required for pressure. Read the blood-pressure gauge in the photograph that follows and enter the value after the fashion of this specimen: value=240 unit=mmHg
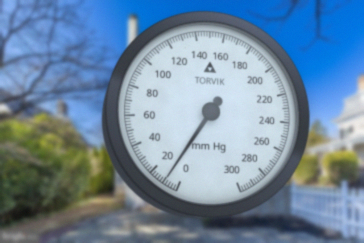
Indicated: value=10 unit=mmHg
